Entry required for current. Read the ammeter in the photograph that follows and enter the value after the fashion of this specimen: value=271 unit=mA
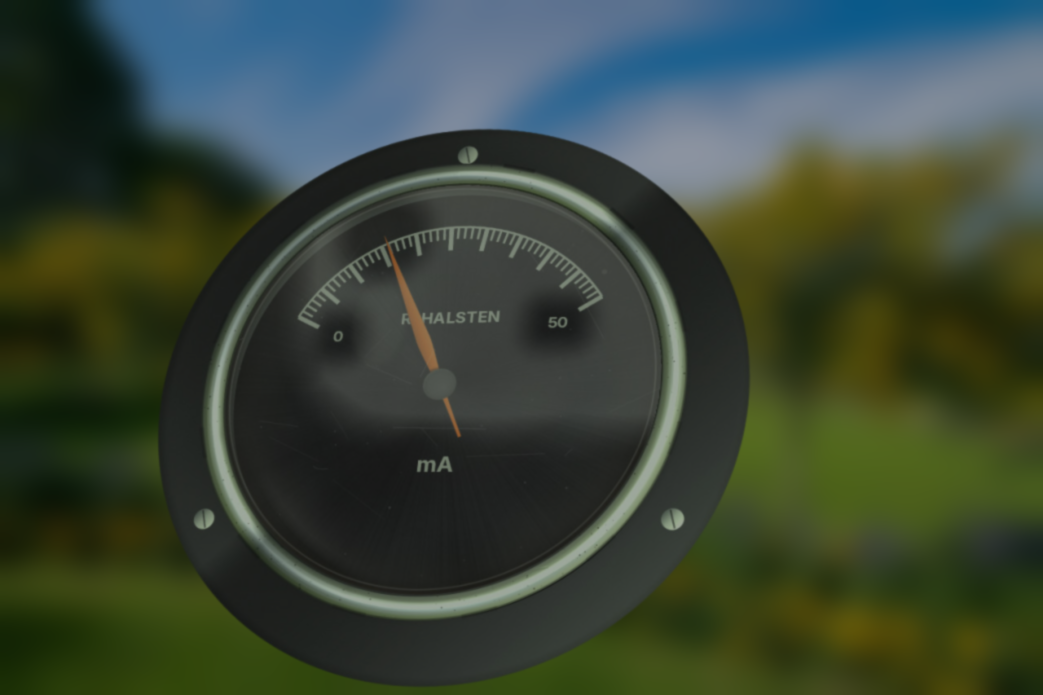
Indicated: value=16 unit=mA
